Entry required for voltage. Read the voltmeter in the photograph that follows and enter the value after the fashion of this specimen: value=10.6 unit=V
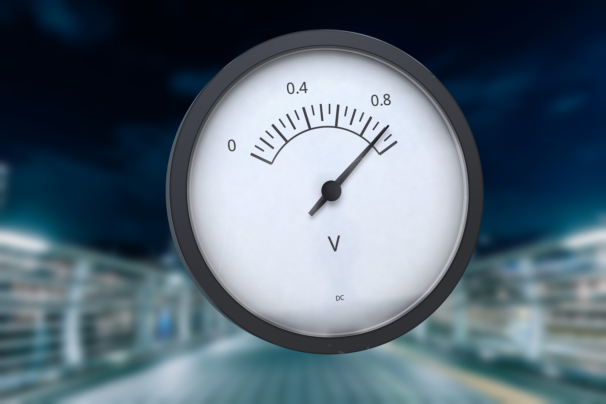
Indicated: value=0.9 unit=V
